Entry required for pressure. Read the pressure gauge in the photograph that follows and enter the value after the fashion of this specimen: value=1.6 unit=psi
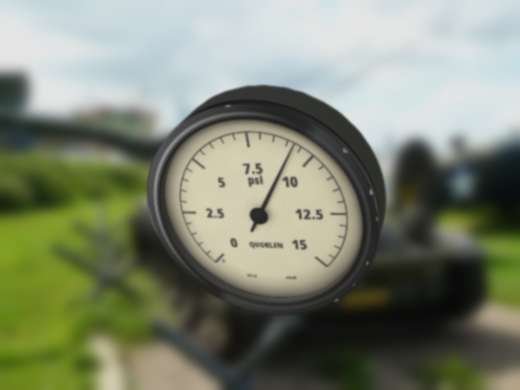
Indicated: value=9.25 unit=psi
